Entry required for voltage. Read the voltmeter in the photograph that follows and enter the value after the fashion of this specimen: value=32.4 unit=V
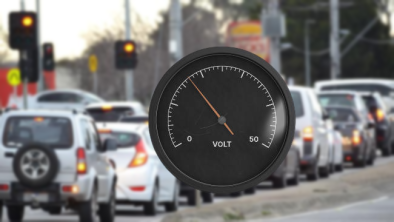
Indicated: value=17 unit=V
